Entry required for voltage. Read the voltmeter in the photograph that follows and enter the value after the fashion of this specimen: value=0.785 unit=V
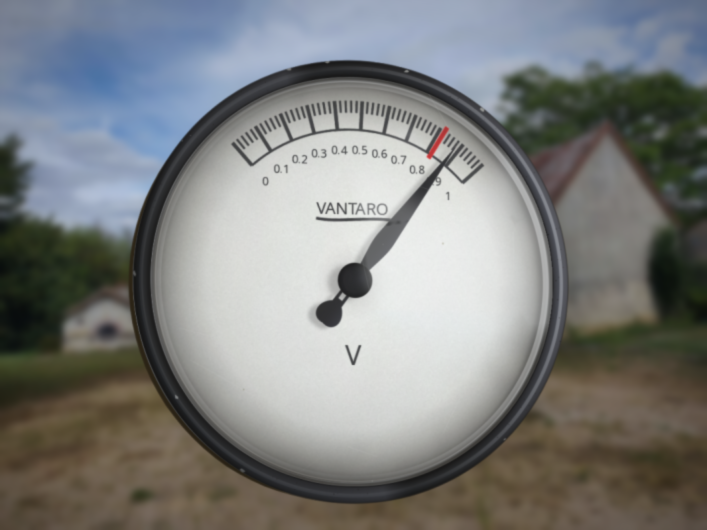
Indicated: value=0.88 unit=V
